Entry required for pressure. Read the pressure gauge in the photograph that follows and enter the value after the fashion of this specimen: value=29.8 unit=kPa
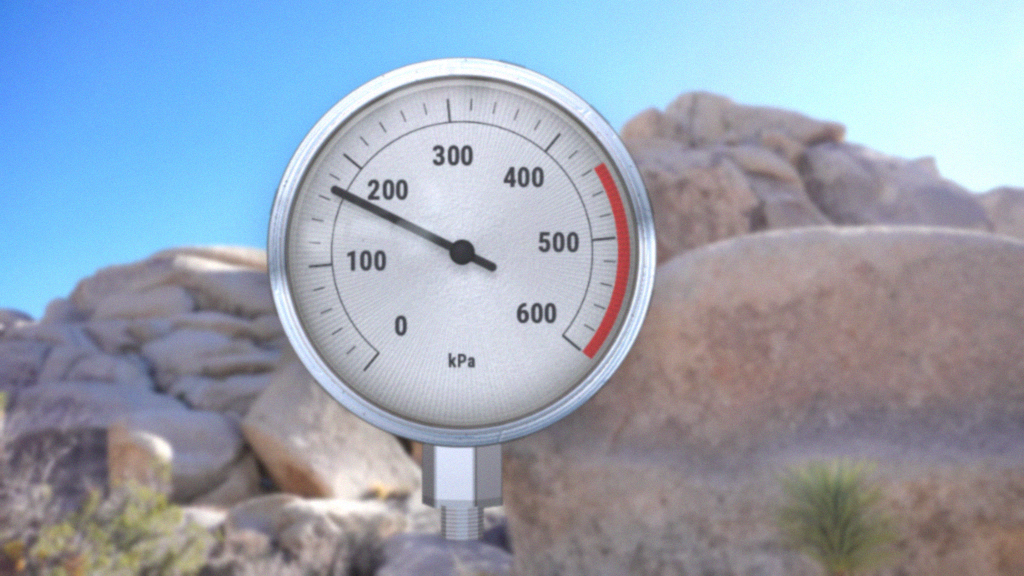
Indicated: value=170 unit=kPa
